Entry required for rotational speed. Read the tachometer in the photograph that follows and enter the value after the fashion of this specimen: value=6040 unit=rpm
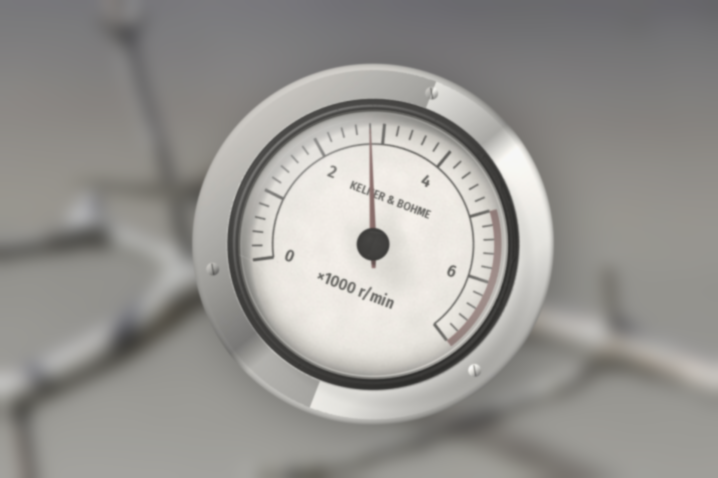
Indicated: value=2800 unit=rpm
